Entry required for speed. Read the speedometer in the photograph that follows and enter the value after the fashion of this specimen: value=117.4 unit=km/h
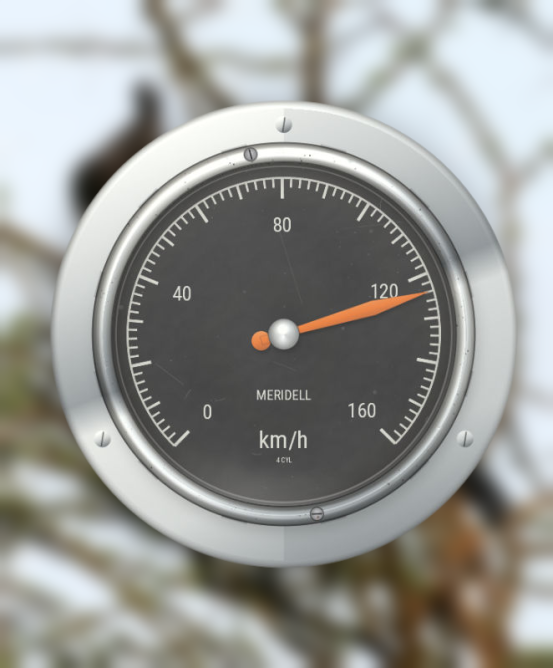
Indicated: value=124 unit=km/h
